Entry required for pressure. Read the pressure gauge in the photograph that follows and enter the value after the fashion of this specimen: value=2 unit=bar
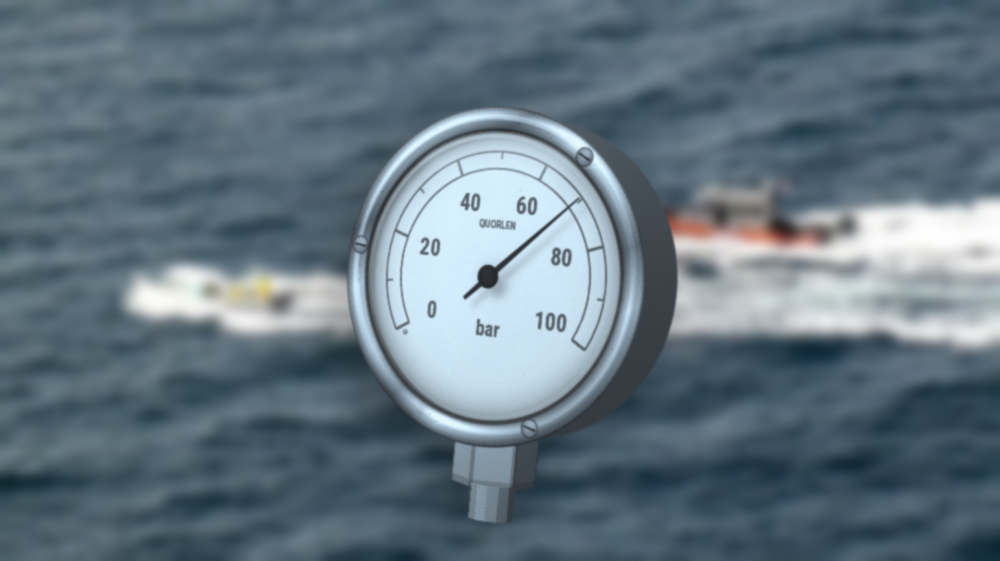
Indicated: value=70 unit=bar
